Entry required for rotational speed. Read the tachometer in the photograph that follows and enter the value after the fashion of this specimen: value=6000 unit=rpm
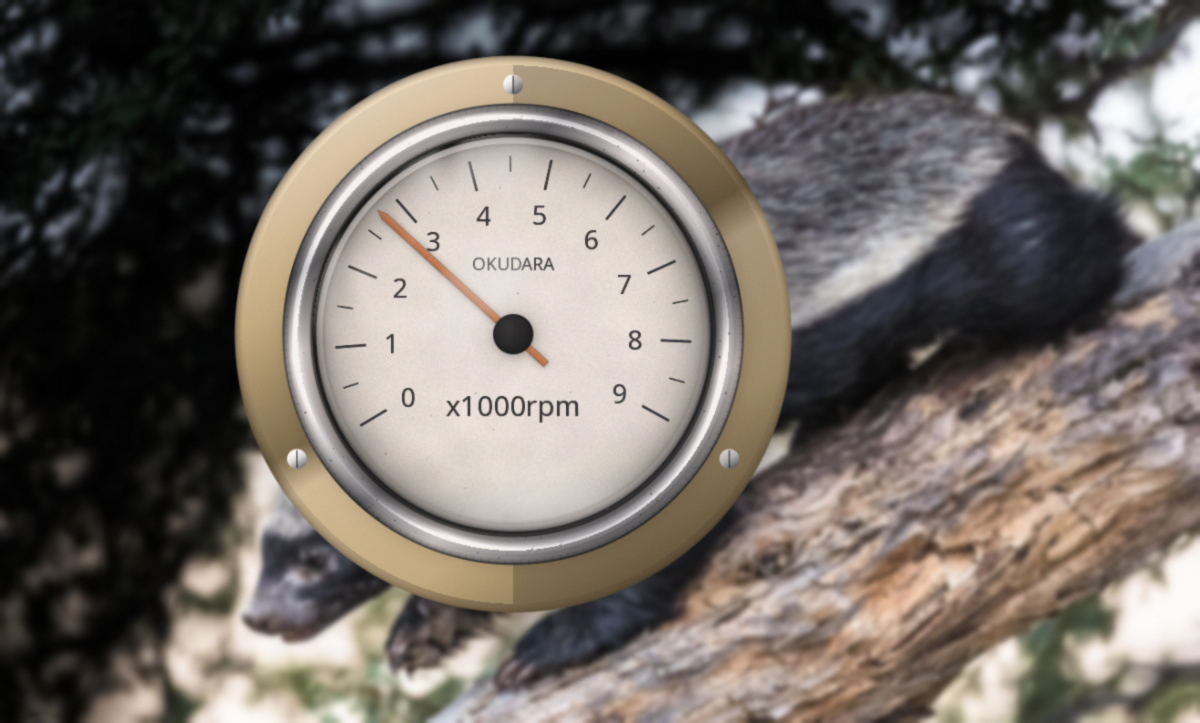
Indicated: value=2750 unit=rpm
